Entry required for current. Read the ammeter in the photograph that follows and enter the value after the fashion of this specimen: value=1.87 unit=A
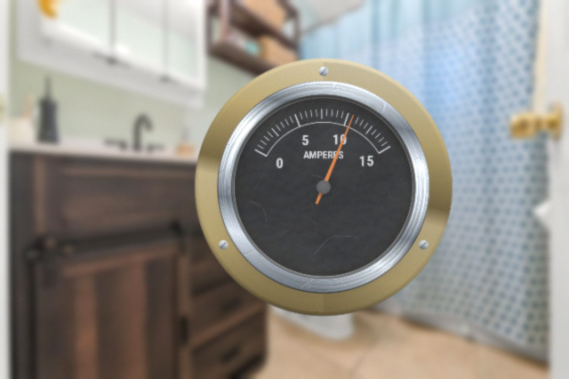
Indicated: value=10.5 unit=A
